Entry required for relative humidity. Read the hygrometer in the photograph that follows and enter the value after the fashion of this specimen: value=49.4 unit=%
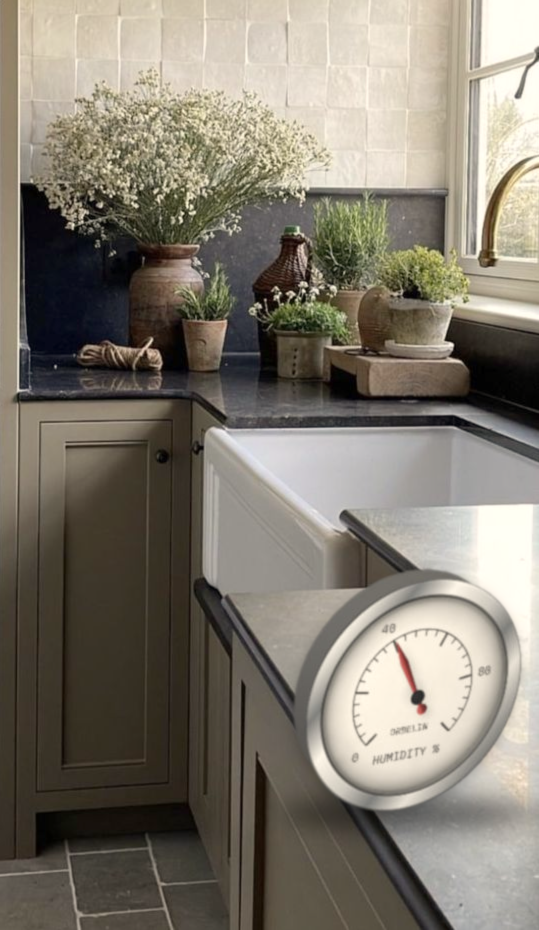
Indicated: value=40 unit=%
